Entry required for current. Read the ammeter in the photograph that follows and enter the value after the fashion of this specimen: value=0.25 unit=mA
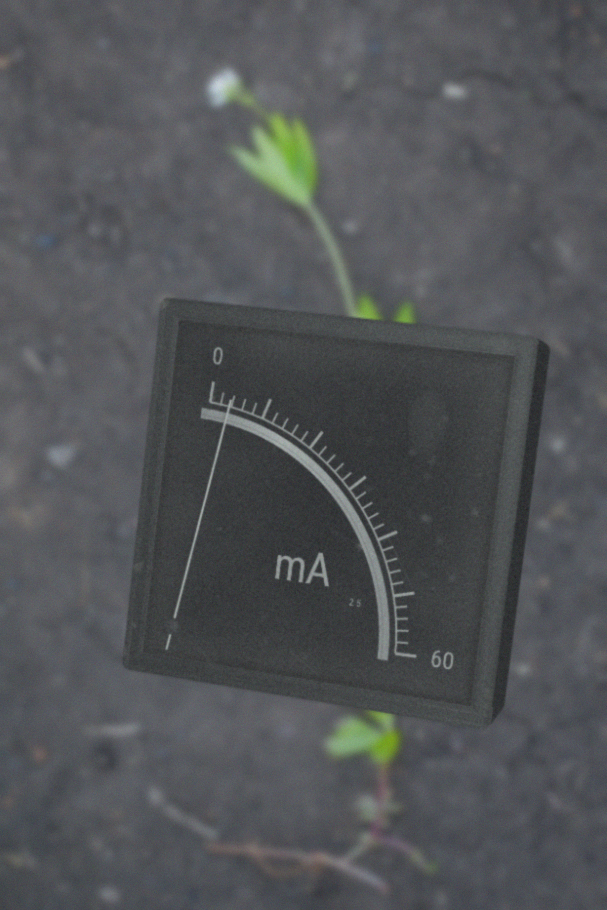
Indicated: value=4 unit=mA
